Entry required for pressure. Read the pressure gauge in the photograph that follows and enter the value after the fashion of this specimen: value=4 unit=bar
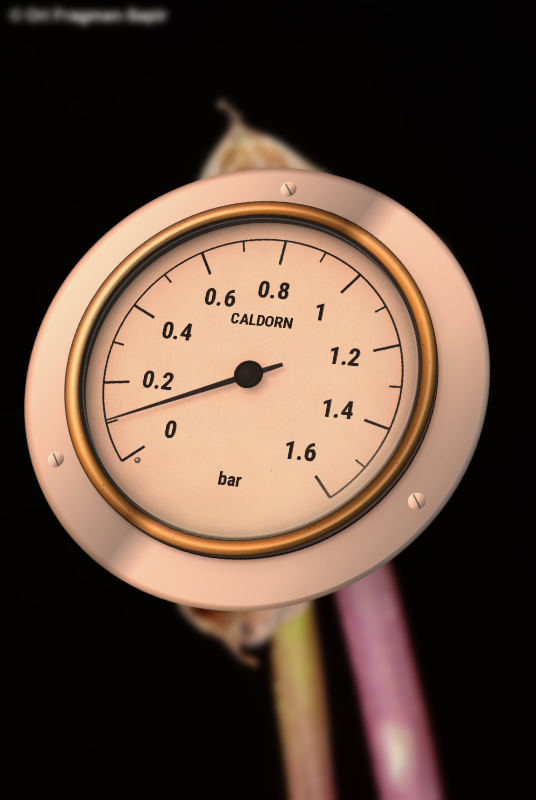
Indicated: value=0.1 unit=bar
